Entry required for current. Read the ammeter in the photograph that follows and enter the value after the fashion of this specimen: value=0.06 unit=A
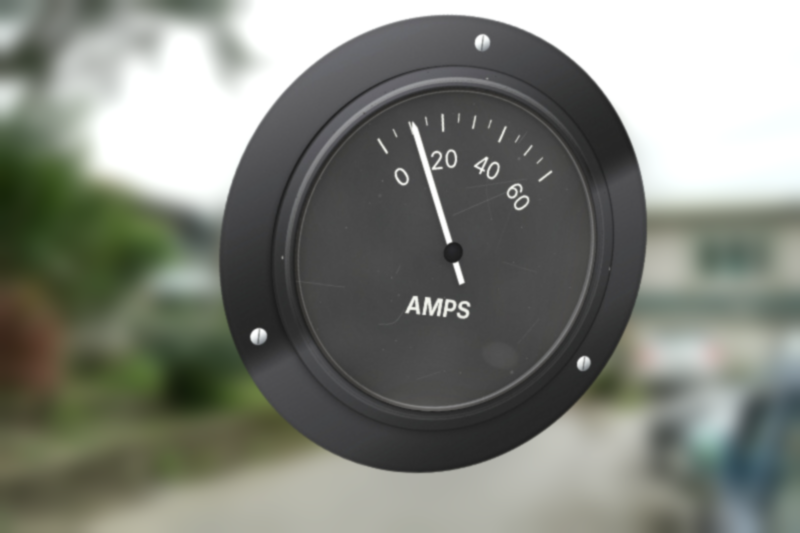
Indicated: value=10 unit=A
